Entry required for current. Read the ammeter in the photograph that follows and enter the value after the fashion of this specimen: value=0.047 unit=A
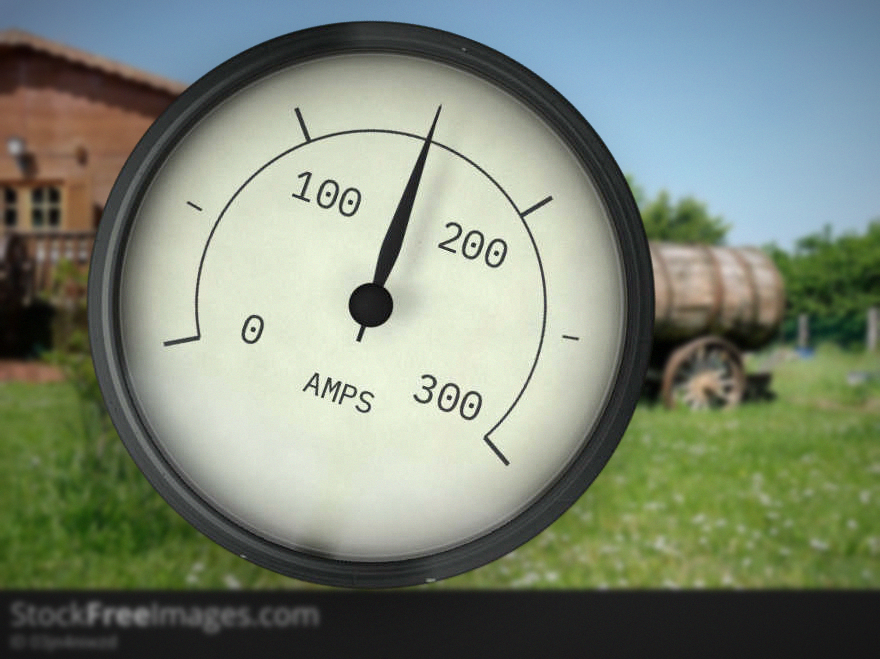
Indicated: value=150 unit=A
